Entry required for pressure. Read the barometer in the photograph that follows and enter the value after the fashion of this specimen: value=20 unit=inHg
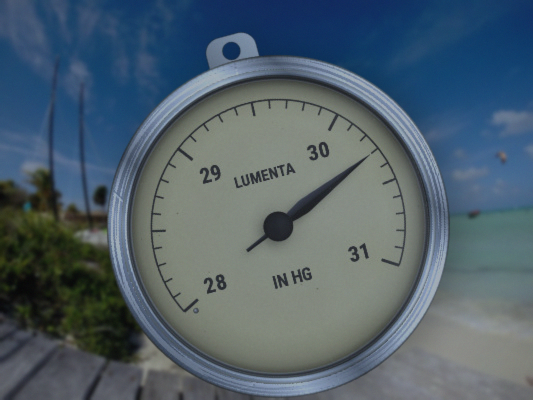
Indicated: value=30.3 unit=inHg
